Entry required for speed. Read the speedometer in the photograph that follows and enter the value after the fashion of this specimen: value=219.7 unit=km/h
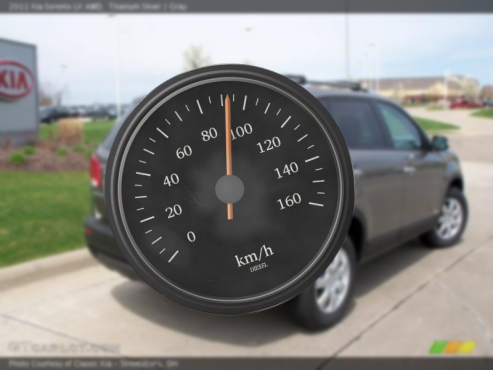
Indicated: value=92.5 unit=km/h
